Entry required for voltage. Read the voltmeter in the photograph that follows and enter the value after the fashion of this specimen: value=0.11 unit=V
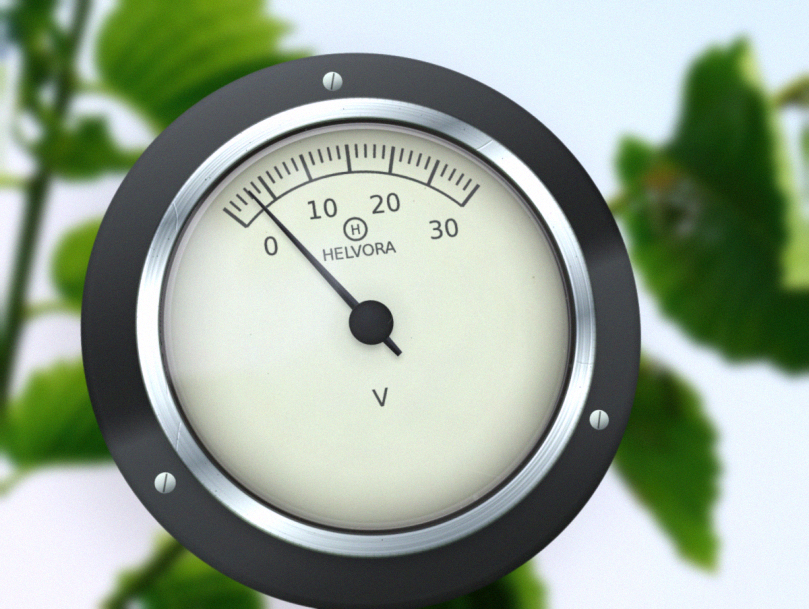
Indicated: value=3 unit=V
